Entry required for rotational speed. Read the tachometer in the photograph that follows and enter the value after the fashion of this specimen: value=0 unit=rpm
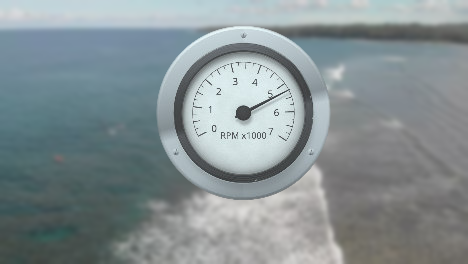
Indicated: value=5250 unit=rpm
